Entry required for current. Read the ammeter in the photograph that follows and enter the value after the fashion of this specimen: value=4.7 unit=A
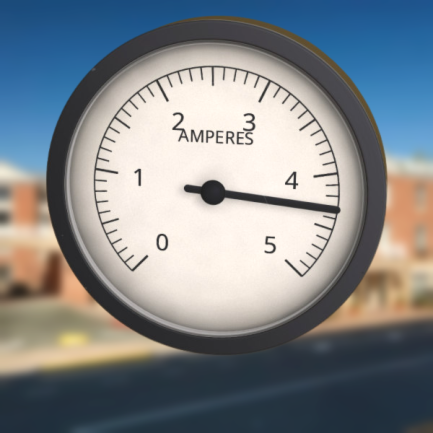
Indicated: value=4.3 unit=A
